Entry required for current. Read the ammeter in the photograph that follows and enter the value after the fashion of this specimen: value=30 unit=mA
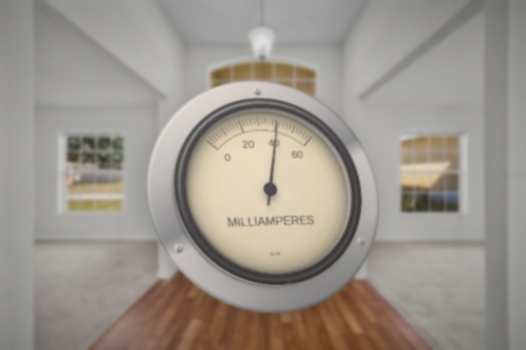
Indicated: value=40 unit=mA
